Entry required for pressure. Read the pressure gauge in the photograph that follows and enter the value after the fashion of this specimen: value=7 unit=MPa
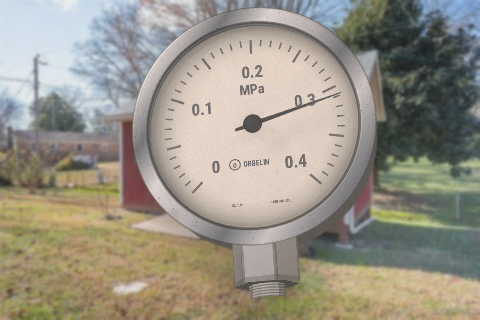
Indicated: value=0.31 unit=MPa
